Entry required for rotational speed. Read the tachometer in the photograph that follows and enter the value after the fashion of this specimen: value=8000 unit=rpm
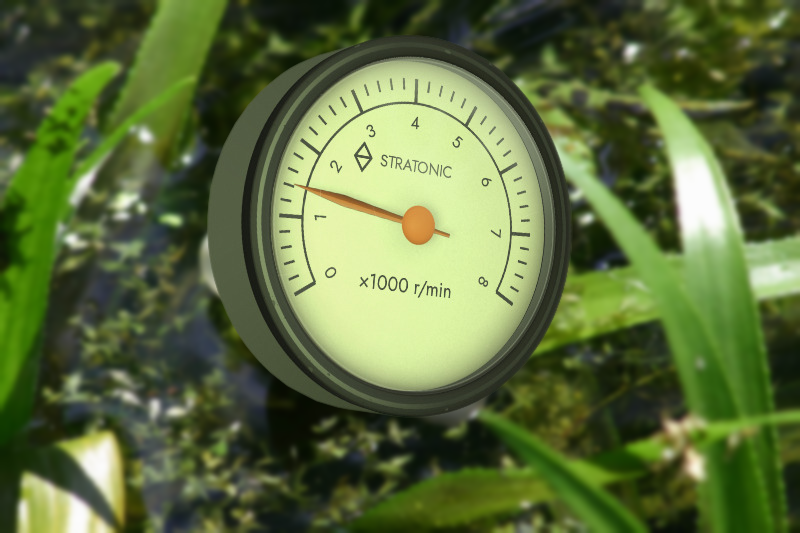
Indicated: value=1400 unit=rpm
